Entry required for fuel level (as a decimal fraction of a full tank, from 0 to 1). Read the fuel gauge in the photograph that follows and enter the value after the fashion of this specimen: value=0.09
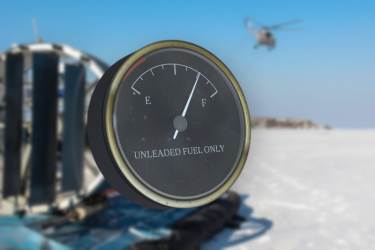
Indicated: value=0.75
